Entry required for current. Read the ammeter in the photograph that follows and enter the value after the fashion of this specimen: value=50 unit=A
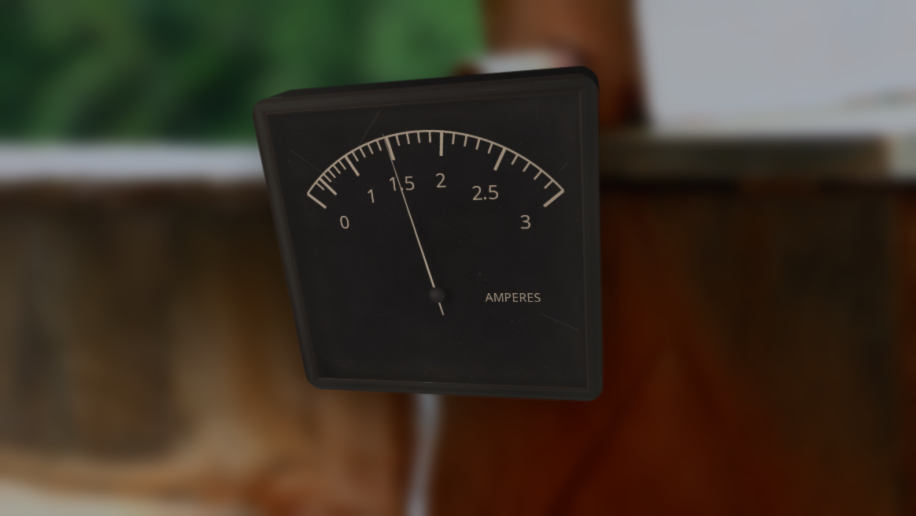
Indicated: value=1.5 unit=A
